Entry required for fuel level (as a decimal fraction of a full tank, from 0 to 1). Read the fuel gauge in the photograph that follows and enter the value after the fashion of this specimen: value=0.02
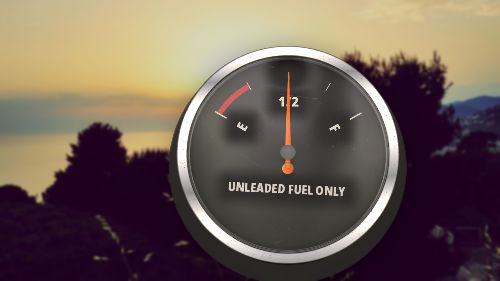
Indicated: value=0.5
